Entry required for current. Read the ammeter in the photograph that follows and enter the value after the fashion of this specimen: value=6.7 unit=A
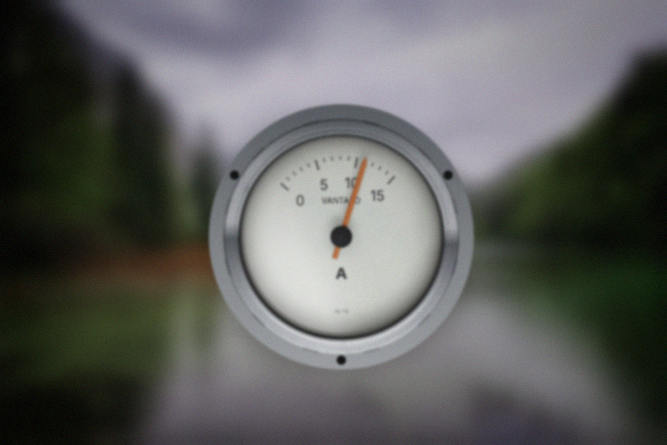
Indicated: value=11 unit=A
